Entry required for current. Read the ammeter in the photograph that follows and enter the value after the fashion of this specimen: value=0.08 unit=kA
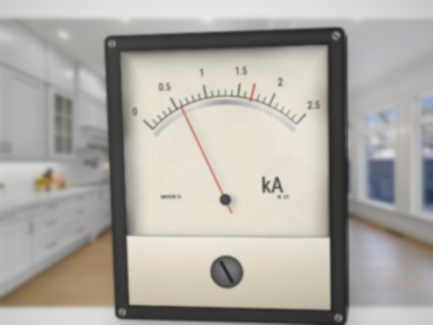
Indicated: value=0.6 unit=kA
